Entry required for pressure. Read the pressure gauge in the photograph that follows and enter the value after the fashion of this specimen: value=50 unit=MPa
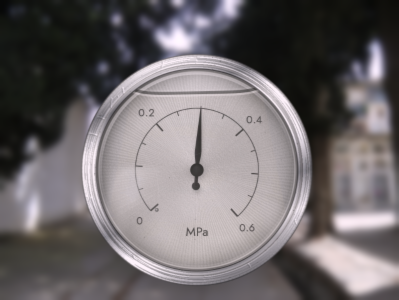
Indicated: value=0.3 unit=MPa
